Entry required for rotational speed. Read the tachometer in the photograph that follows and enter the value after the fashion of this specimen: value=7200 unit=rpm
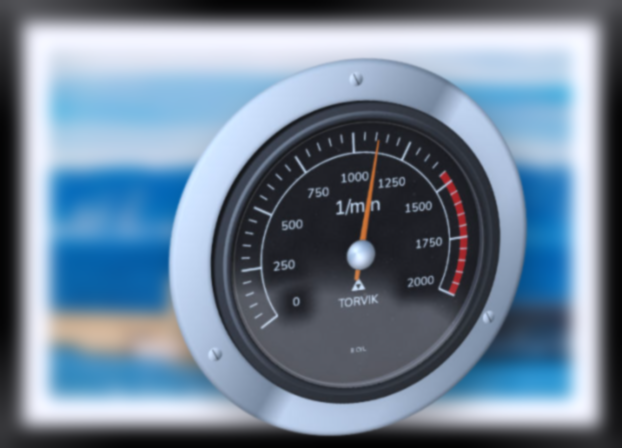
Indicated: value=1100 unit=rpm
